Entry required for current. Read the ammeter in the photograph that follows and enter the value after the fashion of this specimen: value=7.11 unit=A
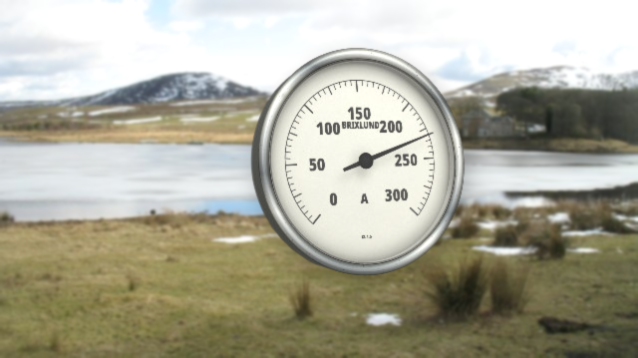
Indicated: value=230 unit=A
